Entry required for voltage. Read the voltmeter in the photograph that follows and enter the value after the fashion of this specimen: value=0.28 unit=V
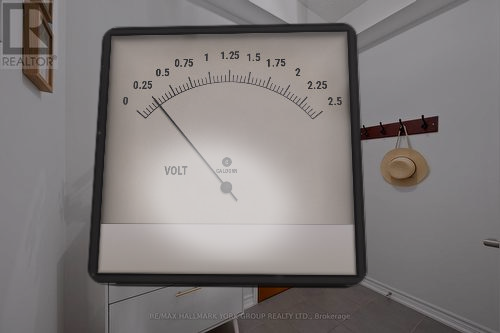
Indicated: value=0.25 unit=V
